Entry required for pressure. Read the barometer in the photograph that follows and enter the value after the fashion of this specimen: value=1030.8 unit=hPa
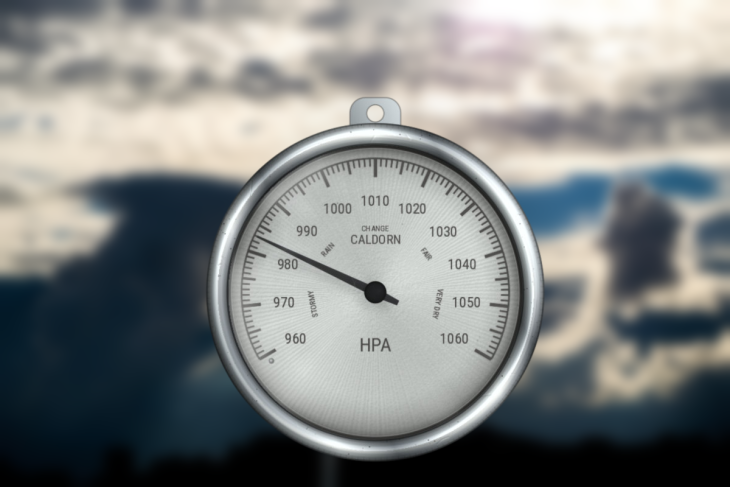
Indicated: value=983 unit=hPa
